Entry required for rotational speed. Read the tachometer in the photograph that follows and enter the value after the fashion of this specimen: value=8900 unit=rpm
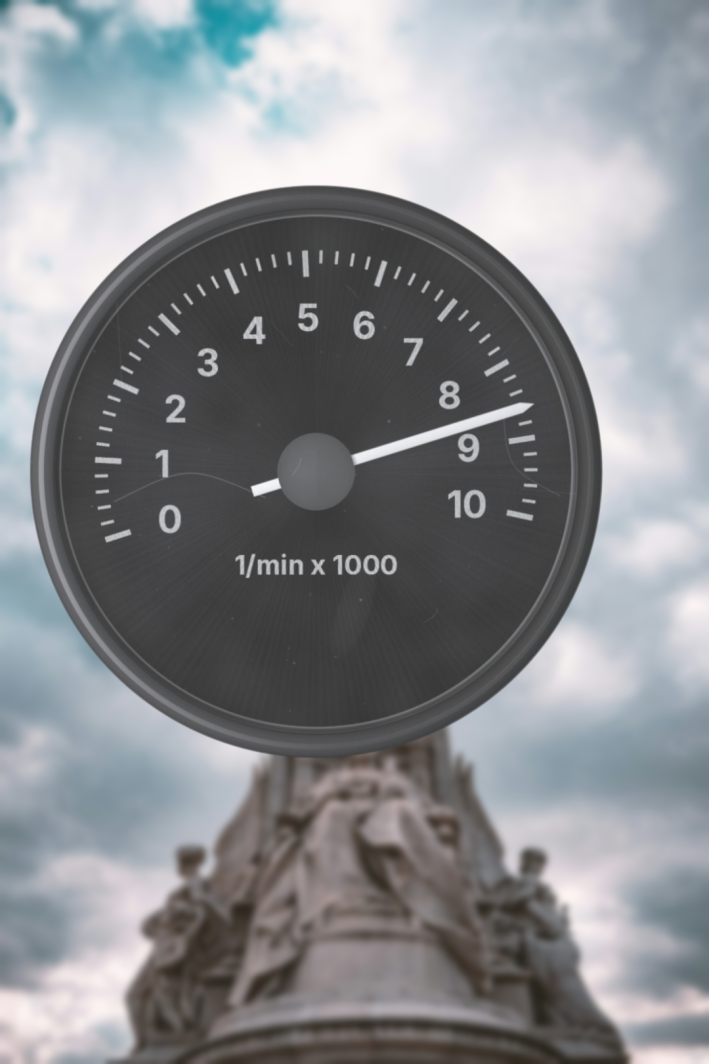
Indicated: value=8600 unit=rpm
